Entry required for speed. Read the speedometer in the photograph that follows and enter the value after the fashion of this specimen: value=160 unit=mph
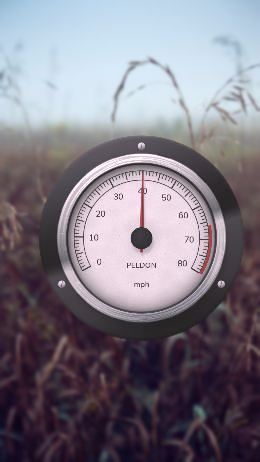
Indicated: value=40 unit=mph
